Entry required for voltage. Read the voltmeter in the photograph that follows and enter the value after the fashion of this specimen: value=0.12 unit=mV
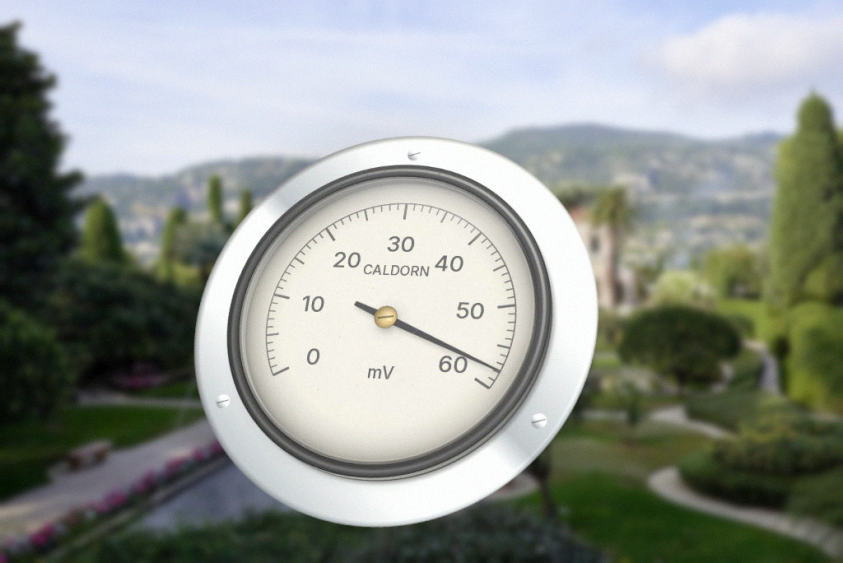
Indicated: value=58 unit=mV
